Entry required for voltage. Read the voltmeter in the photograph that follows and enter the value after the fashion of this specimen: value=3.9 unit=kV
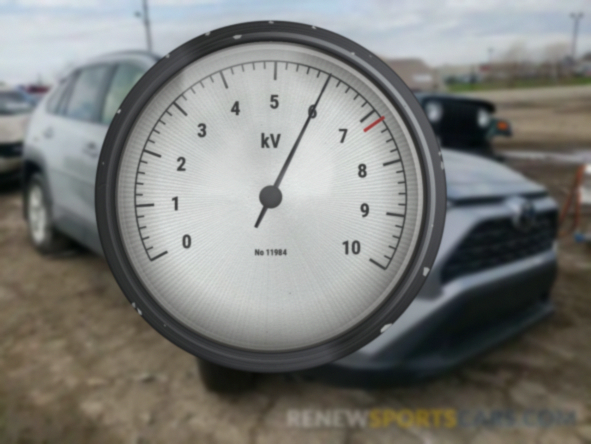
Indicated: value=6 unit=kV
